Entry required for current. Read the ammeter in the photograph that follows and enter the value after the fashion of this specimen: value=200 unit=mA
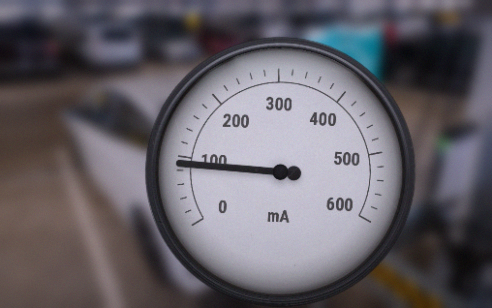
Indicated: value=90 unit=mA
